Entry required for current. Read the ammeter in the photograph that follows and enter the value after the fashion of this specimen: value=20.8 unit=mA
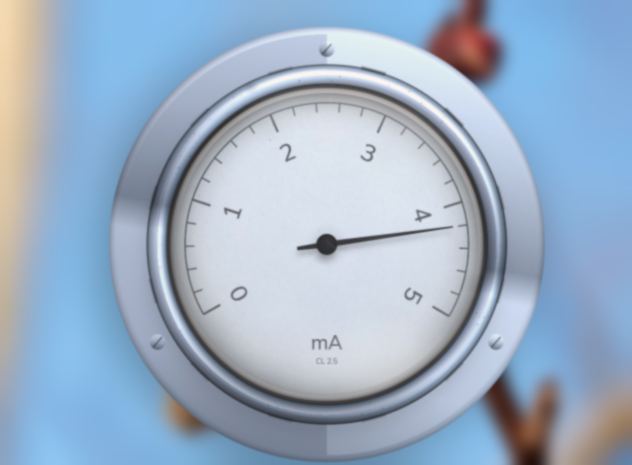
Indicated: value=4.2 unit=mA
